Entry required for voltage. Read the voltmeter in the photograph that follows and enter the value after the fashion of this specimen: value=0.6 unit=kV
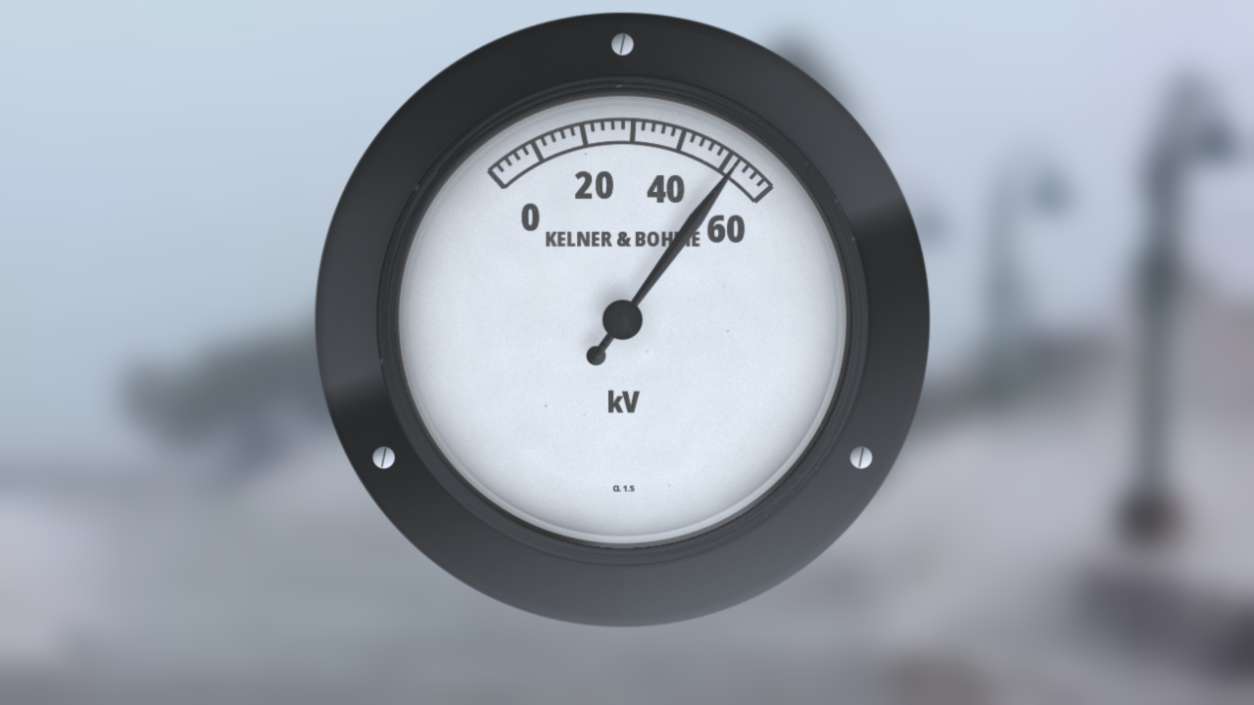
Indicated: value=52 unit=kV
